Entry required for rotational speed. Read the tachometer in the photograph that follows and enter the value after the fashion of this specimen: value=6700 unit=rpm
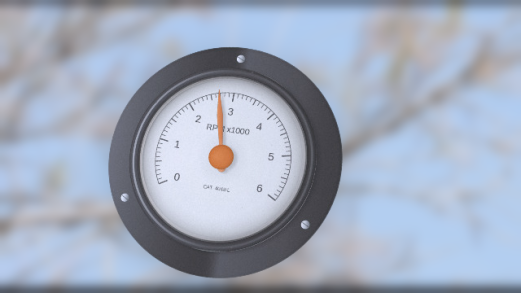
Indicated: value=2700 unit=rpm
